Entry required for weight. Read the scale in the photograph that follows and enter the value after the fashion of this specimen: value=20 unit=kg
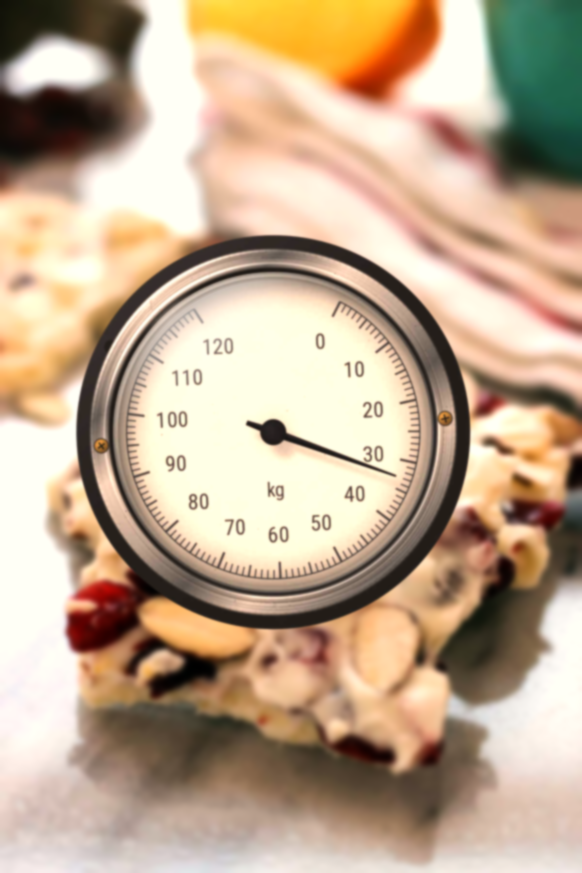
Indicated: value=33 unit=kg
